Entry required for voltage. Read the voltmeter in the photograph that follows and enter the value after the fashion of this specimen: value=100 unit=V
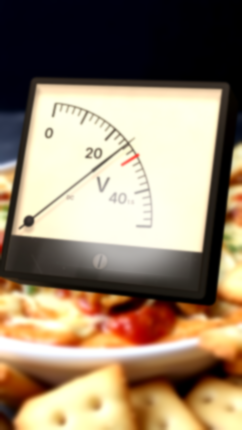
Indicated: value=26 unit=V
